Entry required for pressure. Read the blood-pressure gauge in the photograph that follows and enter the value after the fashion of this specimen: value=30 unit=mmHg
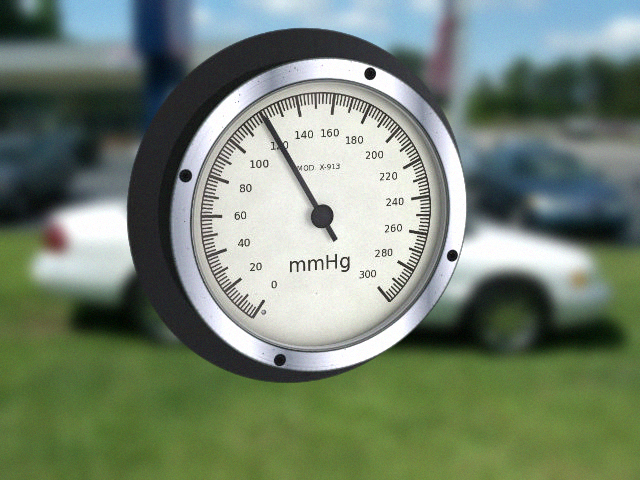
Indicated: value=120 unit=mmHg
